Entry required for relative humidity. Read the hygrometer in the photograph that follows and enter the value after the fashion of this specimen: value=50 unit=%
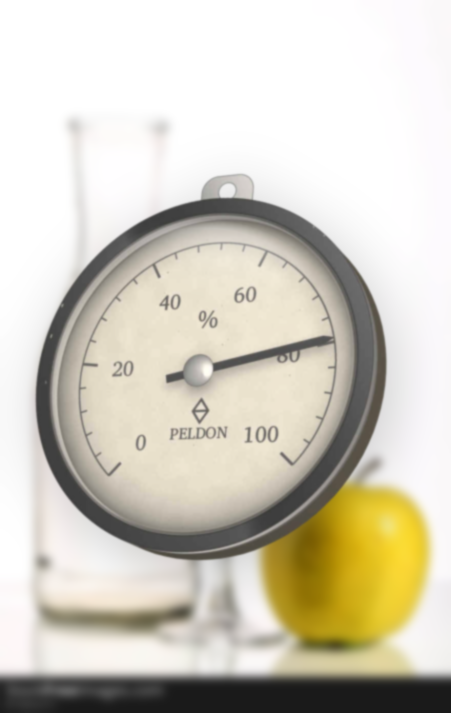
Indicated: value=80 unit=%
